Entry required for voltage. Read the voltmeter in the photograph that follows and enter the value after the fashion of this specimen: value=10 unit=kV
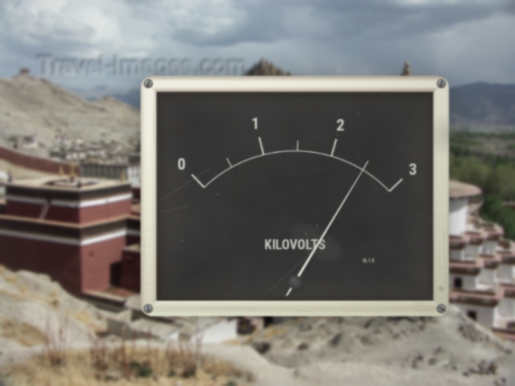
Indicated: value=2.5 unit=kV
